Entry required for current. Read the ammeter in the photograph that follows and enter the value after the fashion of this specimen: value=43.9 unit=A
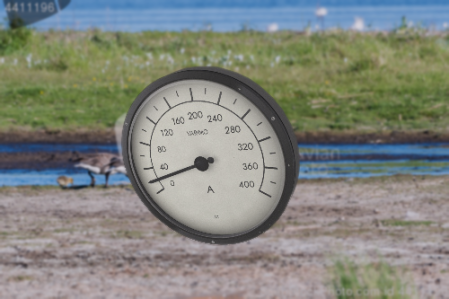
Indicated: value=20 unit=A
